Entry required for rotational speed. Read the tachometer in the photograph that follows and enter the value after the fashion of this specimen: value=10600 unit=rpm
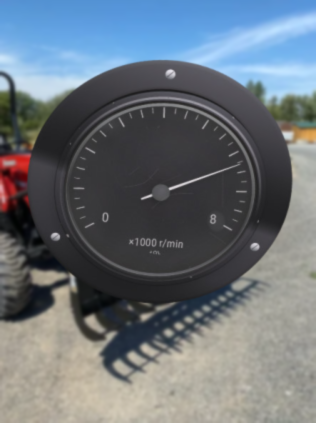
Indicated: value=6250 unit=rpm
